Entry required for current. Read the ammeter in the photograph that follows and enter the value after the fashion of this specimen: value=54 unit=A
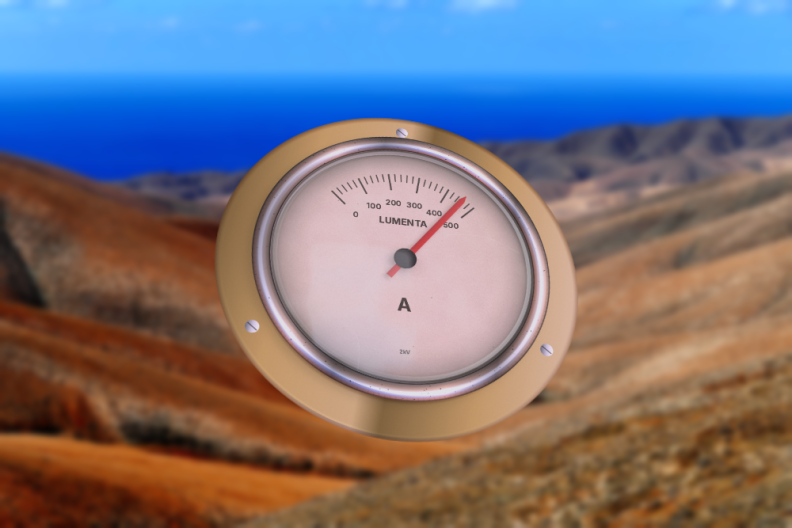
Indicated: value=460 unit=A
